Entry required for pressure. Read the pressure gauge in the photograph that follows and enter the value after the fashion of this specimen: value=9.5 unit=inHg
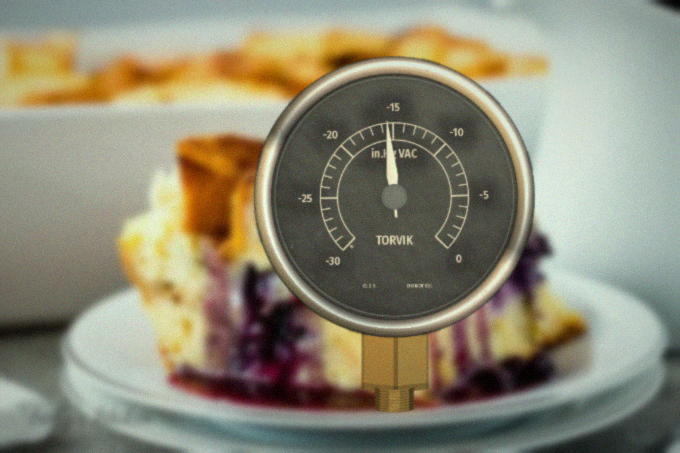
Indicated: value=-15.5 unit=inHg
